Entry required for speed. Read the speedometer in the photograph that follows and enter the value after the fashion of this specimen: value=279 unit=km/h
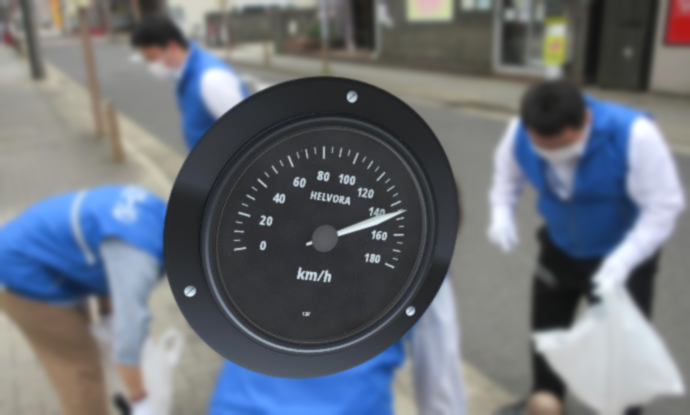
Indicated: value=145 unit=km/h
